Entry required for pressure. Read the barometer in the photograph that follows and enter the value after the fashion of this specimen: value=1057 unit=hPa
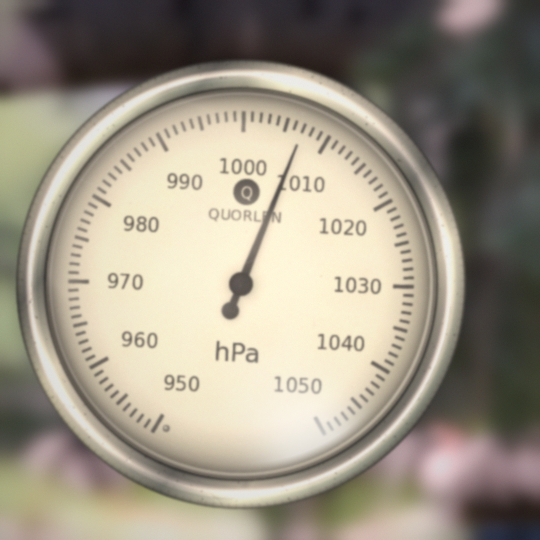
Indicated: value=1007 unit=hPa
